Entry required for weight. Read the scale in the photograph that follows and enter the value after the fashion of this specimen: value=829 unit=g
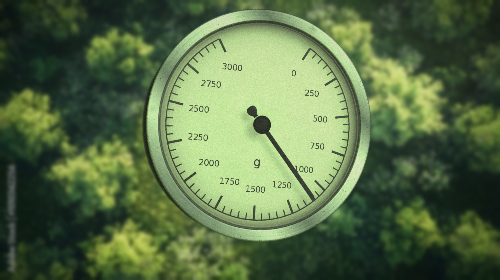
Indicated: value=1100 unit=g
